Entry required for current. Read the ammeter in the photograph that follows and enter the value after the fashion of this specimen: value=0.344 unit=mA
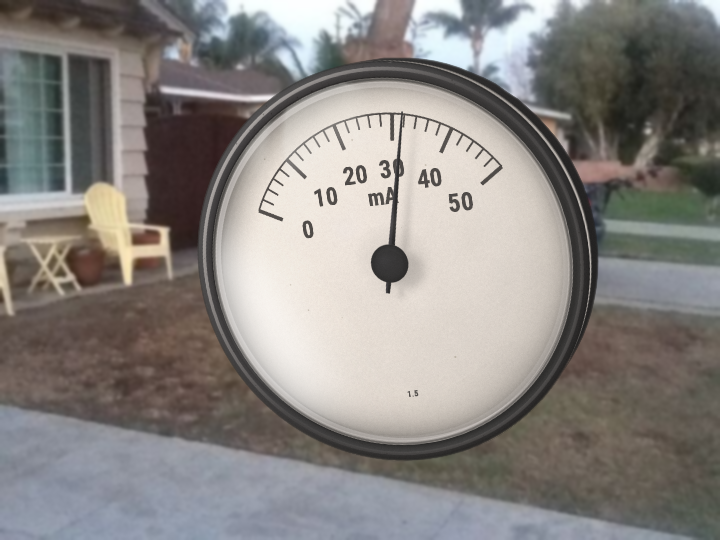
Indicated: value=32 unit=mA
